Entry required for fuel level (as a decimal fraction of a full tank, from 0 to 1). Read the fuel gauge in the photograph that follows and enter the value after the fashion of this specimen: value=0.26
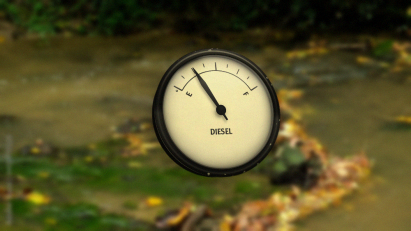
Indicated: value=0.25
